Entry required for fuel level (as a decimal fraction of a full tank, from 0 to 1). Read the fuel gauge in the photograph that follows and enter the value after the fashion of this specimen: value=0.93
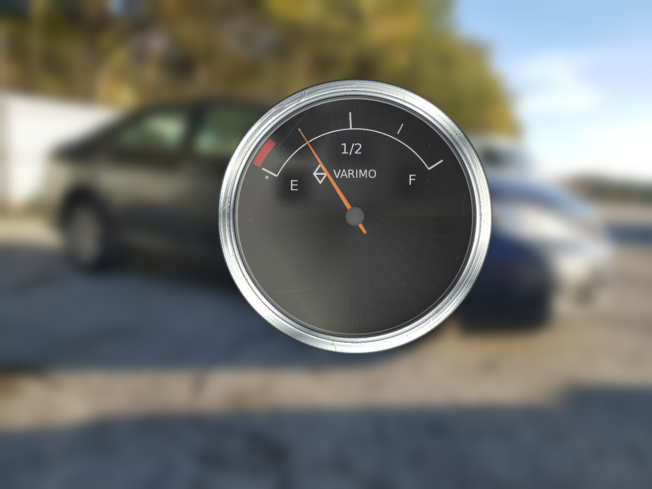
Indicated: value=0.25
